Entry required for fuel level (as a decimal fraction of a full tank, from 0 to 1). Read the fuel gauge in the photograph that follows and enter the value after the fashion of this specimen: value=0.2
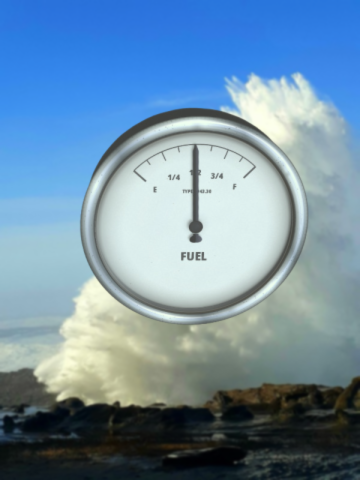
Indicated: value=0.5
